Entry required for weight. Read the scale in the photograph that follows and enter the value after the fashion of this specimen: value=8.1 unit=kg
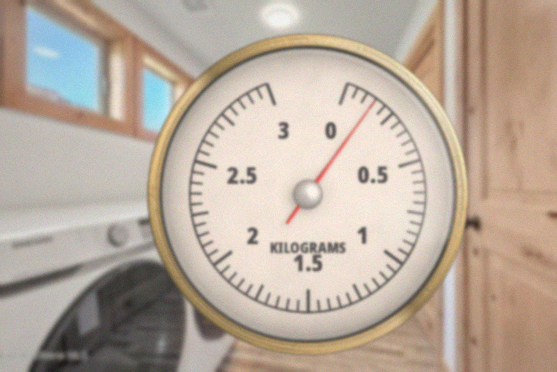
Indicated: value=0.15 unit=kg
